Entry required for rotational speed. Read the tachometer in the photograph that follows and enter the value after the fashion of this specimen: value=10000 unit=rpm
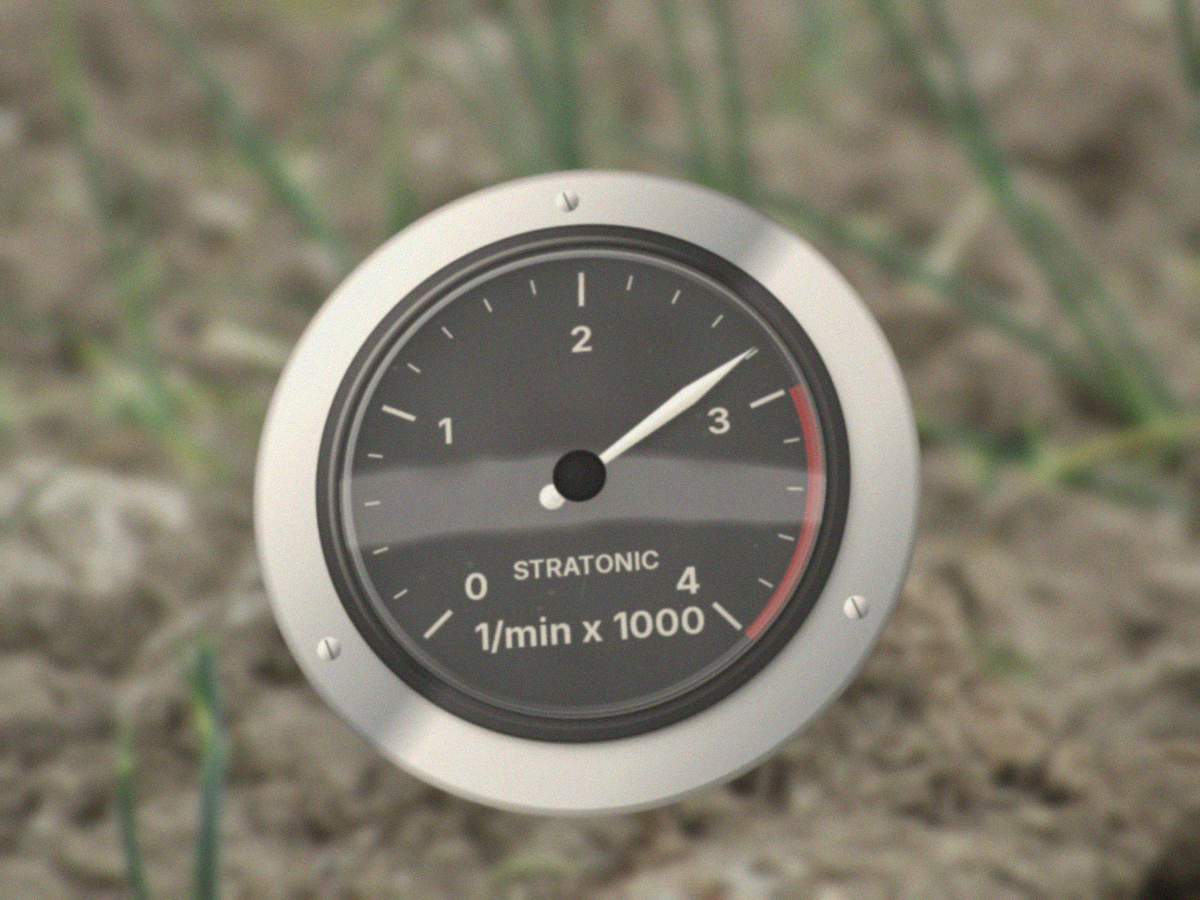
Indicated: value=2800 unit=rpm
